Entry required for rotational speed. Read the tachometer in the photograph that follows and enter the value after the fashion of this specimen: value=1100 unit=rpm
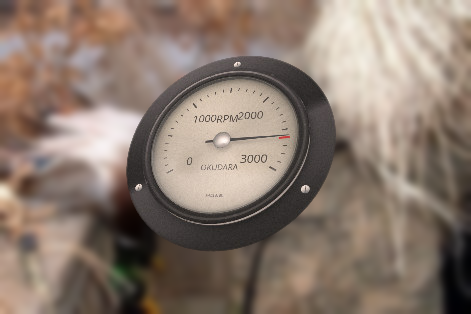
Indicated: value=2600 unit=rpm
